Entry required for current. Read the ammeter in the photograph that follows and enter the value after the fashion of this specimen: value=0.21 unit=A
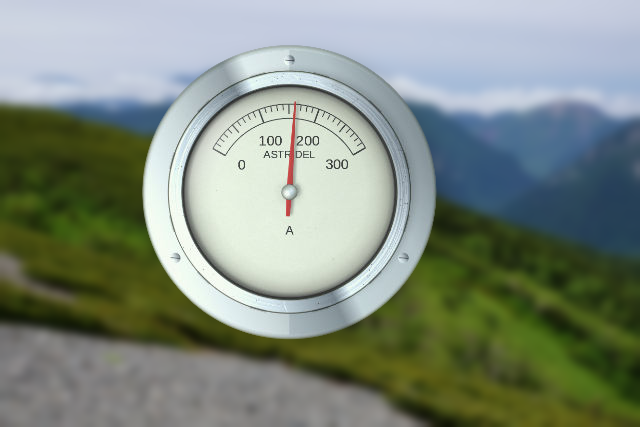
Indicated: value=160 unit=A
